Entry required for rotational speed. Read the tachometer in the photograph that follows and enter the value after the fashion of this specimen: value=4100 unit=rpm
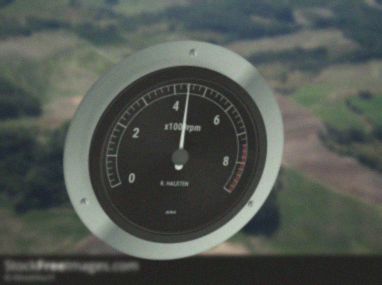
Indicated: value=4400 unit=rpm
